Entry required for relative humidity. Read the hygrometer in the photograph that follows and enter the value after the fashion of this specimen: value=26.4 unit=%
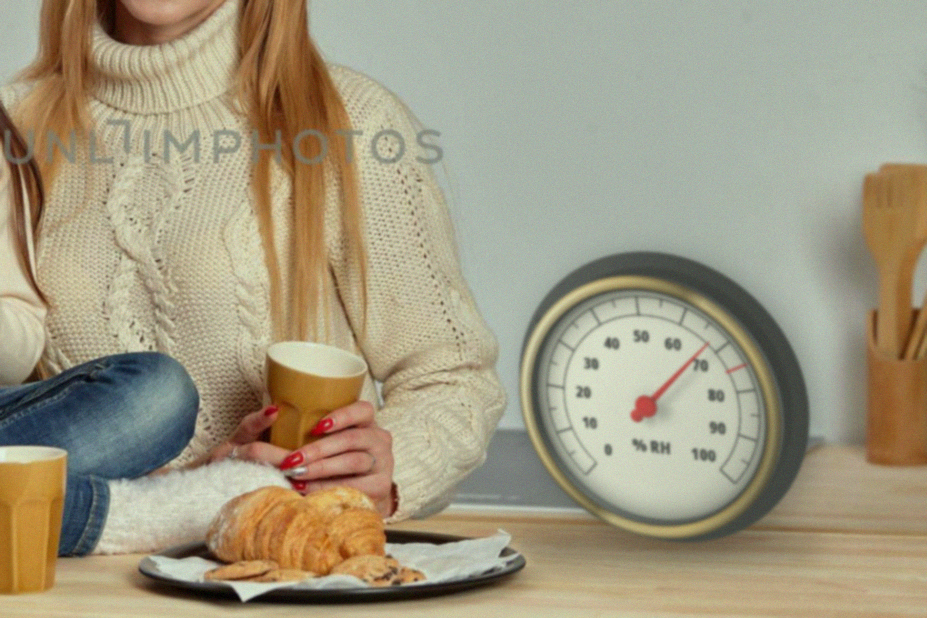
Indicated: value=67.5 unit=%
